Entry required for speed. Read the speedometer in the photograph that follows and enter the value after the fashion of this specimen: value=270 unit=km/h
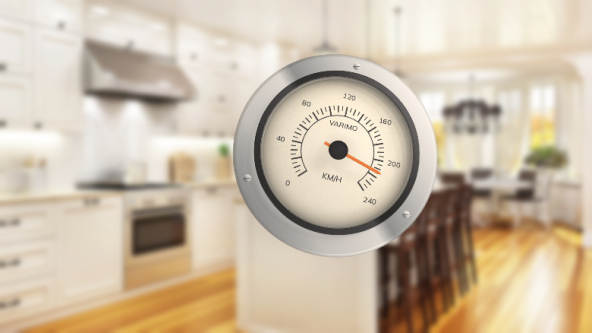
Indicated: value=215 unit=km/h
